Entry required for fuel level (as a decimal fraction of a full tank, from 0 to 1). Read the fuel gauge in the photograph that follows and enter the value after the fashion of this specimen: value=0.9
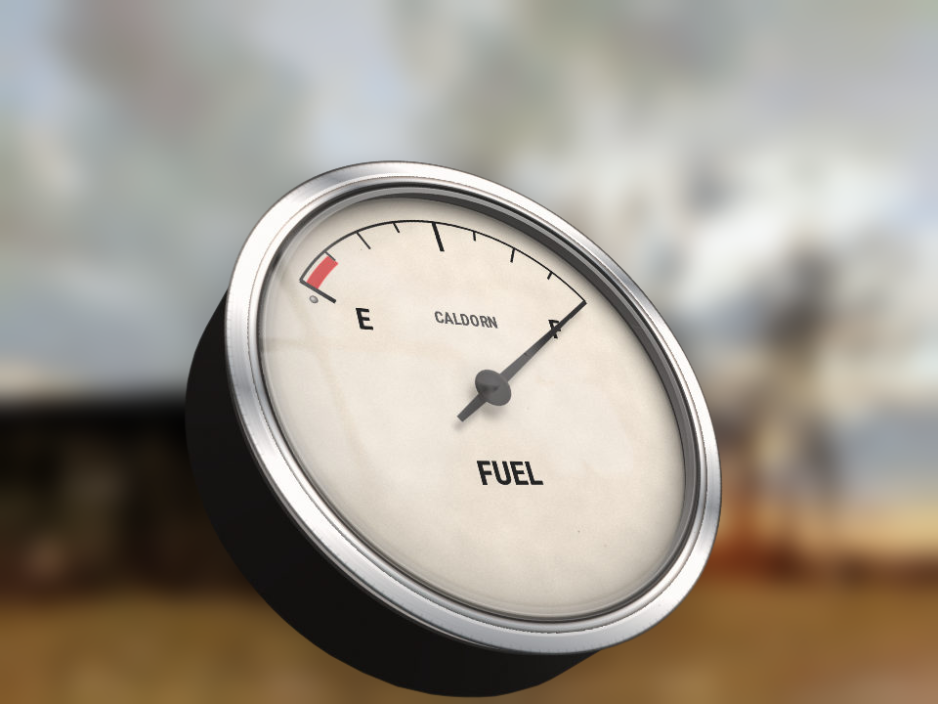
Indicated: value=1
